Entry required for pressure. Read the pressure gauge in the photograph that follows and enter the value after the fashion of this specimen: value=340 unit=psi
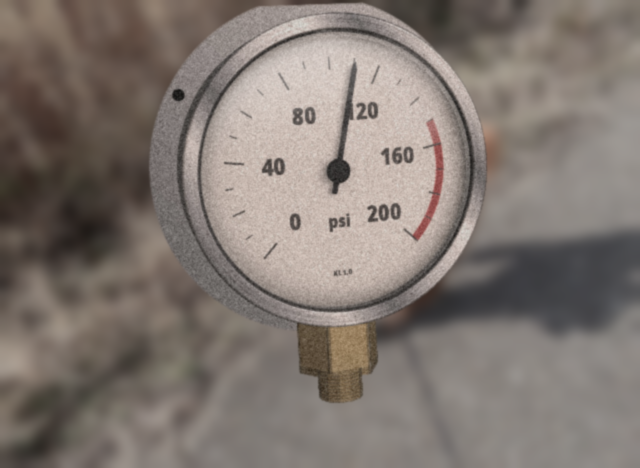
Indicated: value=110 unit=psi
